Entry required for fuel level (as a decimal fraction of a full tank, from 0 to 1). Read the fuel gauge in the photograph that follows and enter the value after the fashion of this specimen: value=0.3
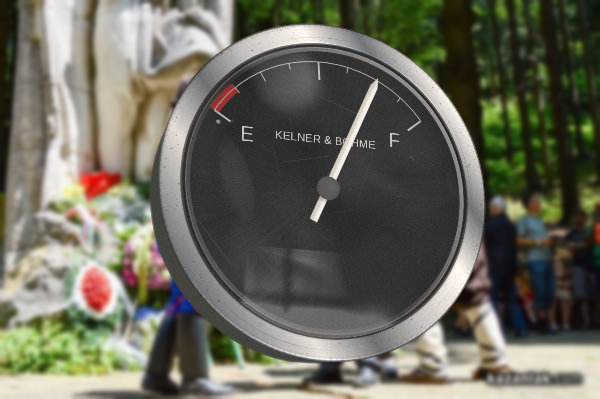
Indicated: value=0.75
